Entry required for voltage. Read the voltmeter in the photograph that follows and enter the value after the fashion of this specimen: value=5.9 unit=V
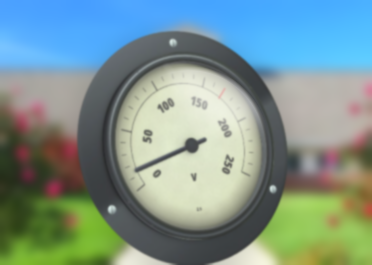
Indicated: value=15 unit=V
